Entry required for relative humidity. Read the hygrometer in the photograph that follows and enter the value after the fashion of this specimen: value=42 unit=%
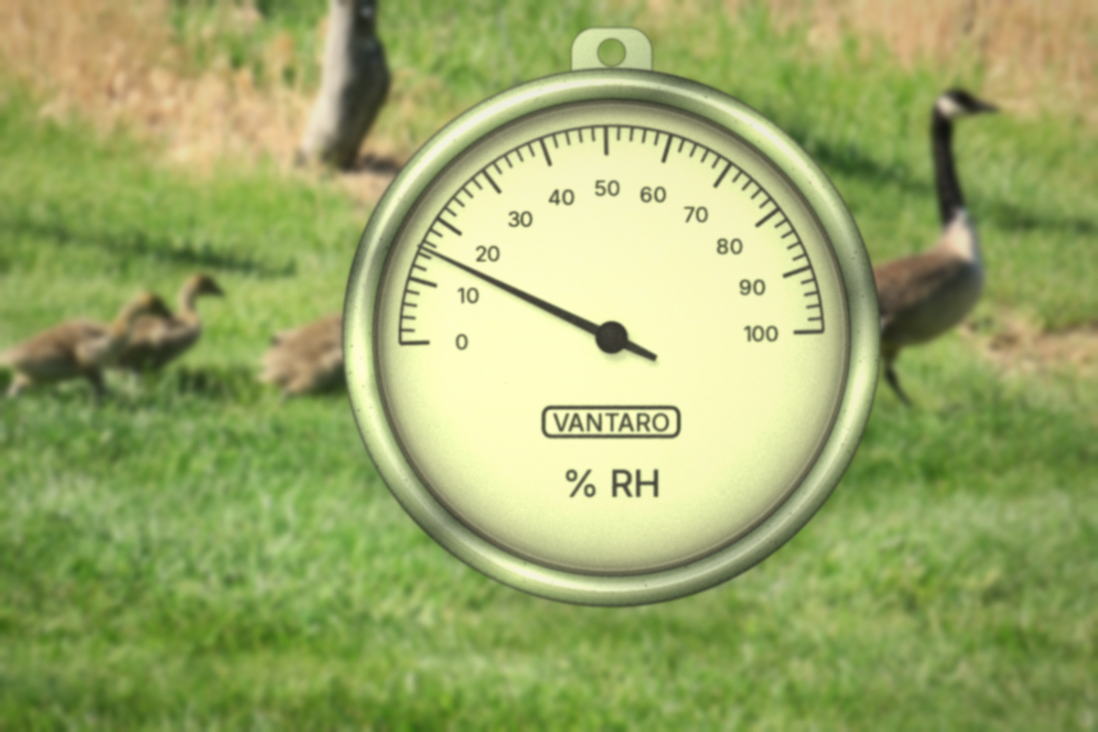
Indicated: value=15 unit=%
